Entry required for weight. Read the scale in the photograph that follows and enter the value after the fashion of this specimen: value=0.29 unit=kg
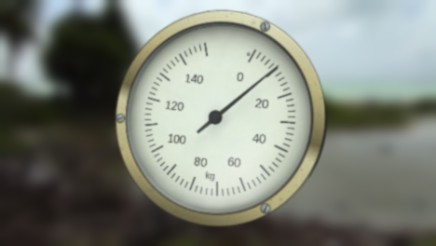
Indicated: value=10 unit=kg
